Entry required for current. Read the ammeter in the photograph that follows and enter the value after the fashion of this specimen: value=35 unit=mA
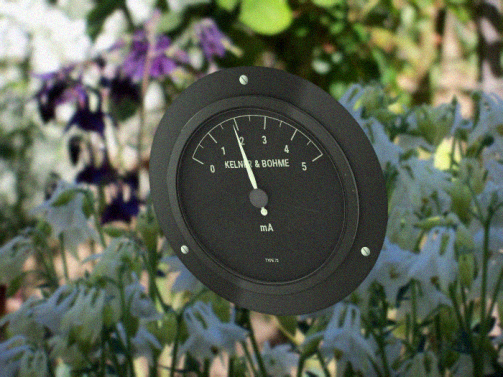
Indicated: value=2 unit=mA
